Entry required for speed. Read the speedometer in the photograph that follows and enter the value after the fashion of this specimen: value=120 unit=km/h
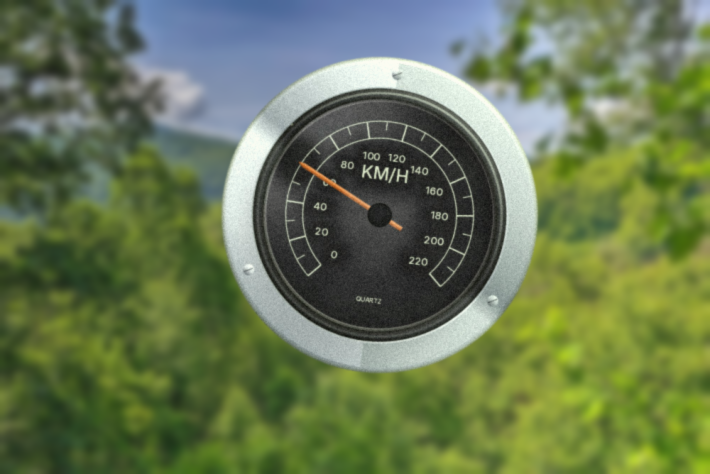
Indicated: value=60 unit=km/h
